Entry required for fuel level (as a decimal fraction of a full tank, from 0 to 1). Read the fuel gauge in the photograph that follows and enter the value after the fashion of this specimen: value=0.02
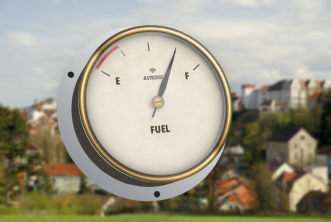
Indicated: value=0.75
